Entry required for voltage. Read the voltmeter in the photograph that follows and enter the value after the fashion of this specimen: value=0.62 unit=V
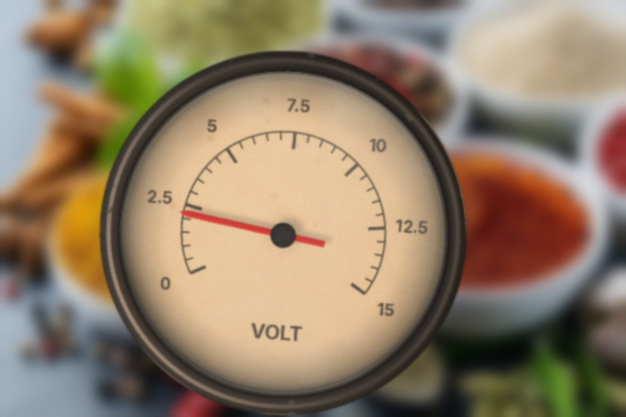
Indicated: value=2.25 unit=V
